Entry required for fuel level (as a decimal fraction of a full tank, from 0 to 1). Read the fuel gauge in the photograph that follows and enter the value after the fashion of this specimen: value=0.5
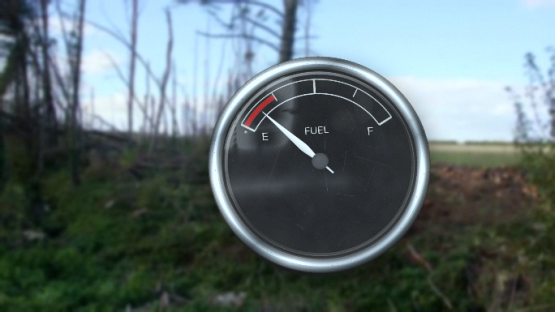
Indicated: value=0.125
